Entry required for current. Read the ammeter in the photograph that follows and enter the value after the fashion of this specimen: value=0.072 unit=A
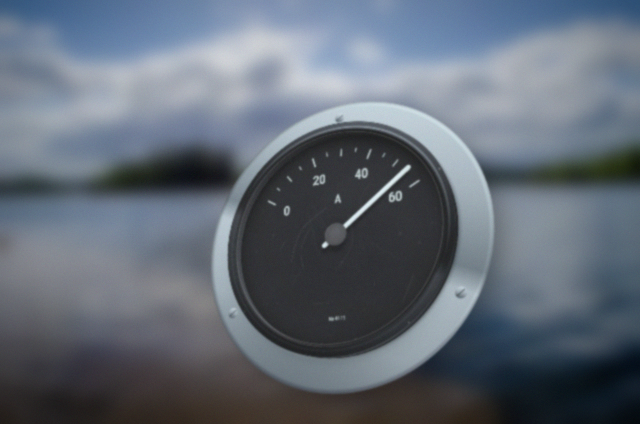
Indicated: value=55 unit=A
